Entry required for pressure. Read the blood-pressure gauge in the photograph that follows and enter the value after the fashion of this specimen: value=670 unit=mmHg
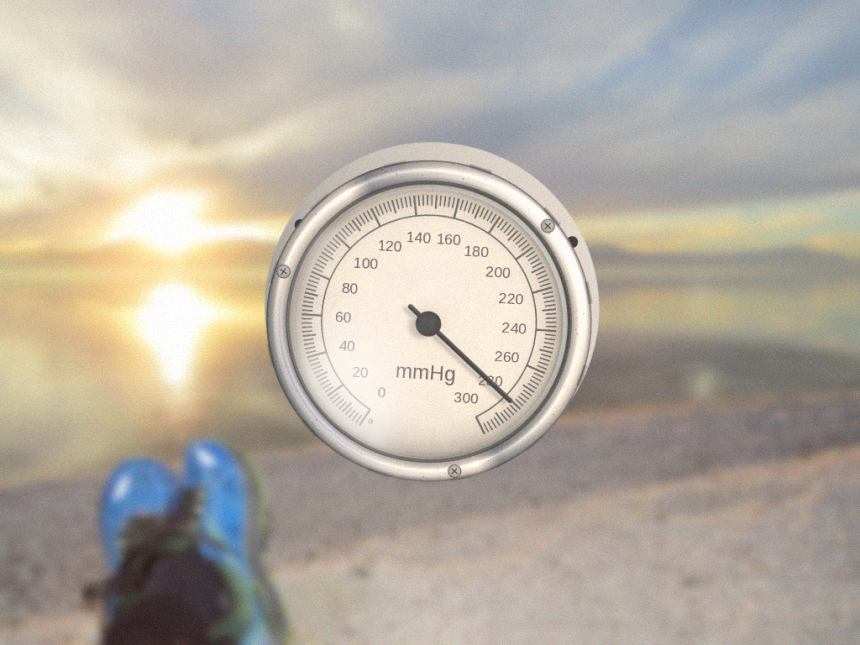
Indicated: value=280 unit=mmHg
